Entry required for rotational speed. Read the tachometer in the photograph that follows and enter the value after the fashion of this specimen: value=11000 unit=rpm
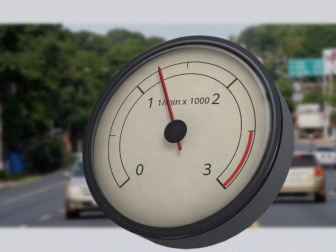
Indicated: value=1250 unit=rpm
